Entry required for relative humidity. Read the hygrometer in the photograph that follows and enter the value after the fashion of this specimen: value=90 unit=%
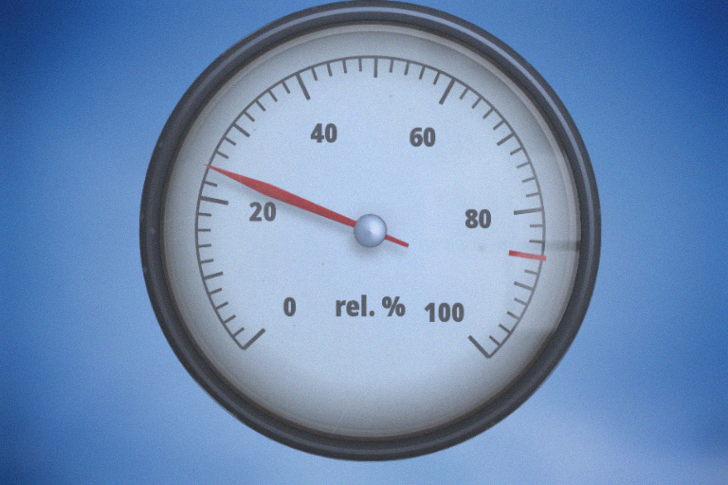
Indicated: value=24 unit=%
